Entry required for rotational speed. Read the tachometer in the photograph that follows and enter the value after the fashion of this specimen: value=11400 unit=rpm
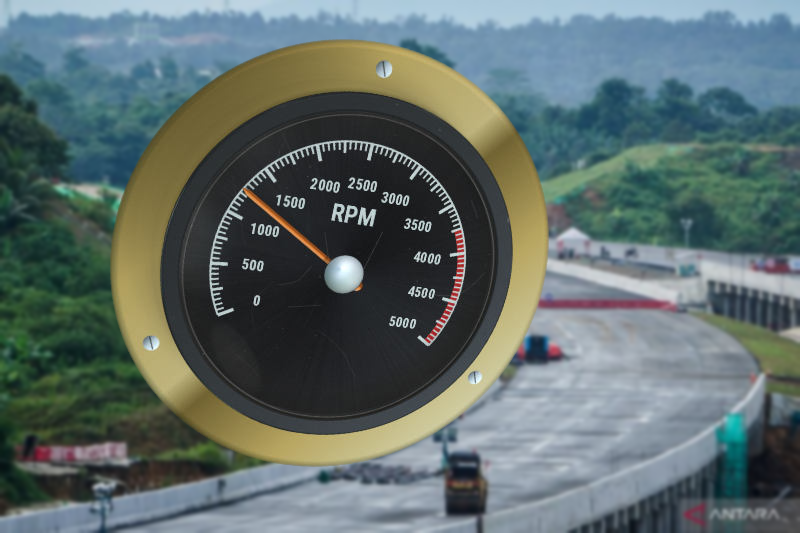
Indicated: value=1250 unit=rpm
